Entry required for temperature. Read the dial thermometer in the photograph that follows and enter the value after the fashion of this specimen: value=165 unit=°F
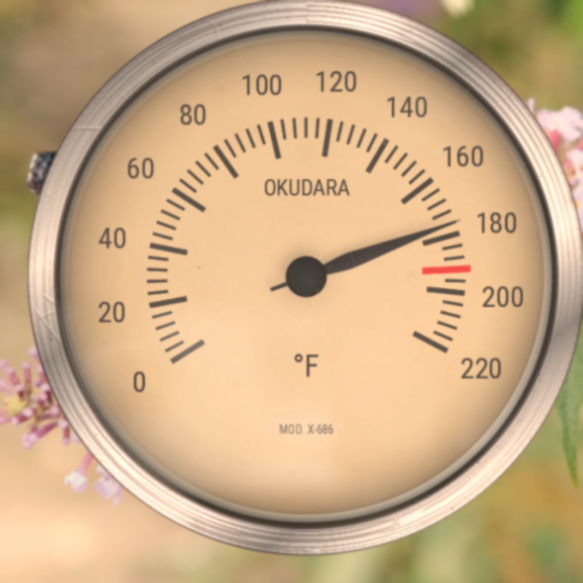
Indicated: value=176 unit=°F
